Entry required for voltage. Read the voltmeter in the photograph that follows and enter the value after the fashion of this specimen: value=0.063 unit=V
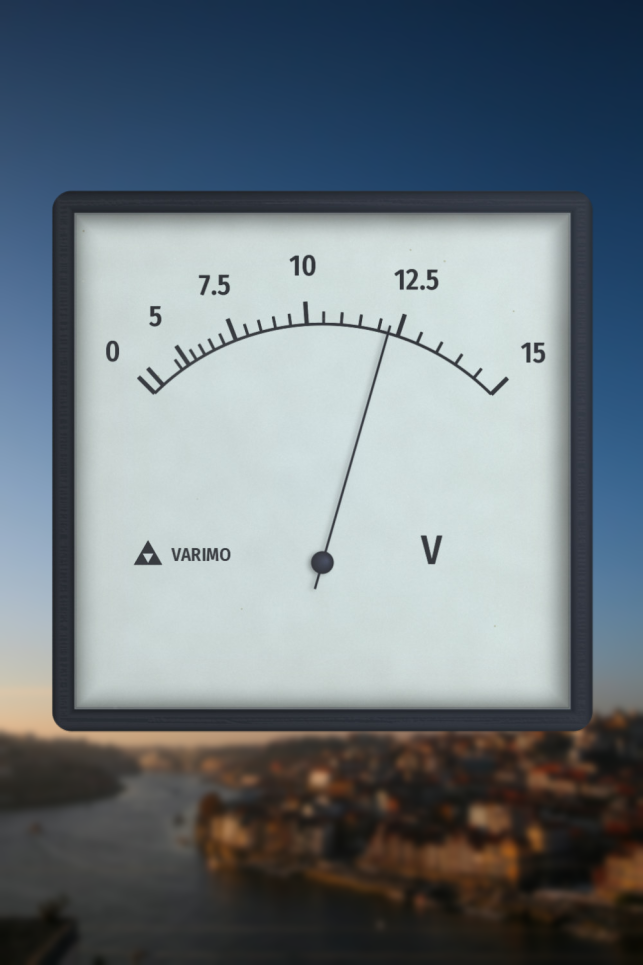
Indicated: value=12.25 unit=V
